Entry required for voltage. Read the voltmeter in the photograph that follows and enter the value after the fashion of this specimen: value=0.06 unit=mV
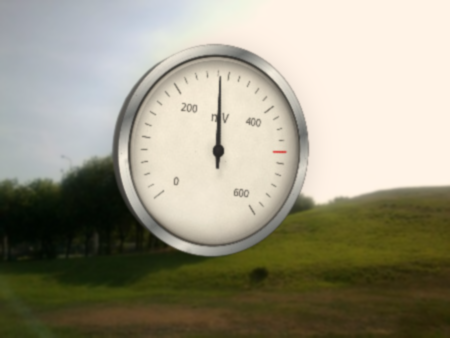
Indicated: value=280 unit=mV
